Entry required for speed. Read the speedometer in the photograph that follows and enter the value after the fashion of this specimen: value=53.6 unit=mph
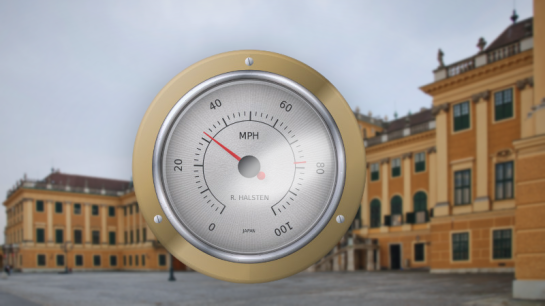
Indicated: value=32 unit=mph
